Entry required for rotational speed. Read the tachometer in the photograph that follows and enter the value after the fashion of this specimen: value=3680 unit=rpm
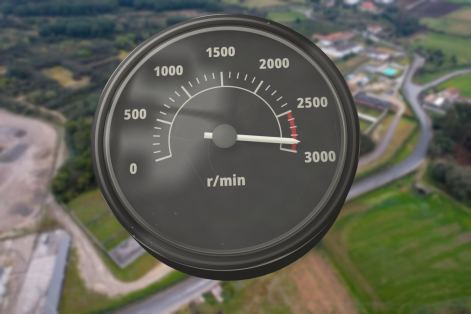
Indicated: value=2900 unit=rpm
